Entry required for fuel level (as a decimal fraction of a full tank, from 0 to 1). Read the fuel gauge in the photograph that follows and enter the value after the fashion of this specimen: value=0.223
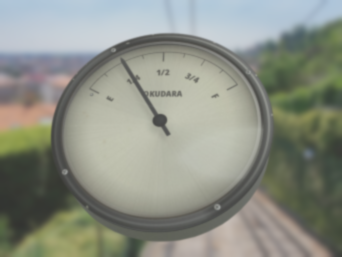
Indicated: value=0.25
